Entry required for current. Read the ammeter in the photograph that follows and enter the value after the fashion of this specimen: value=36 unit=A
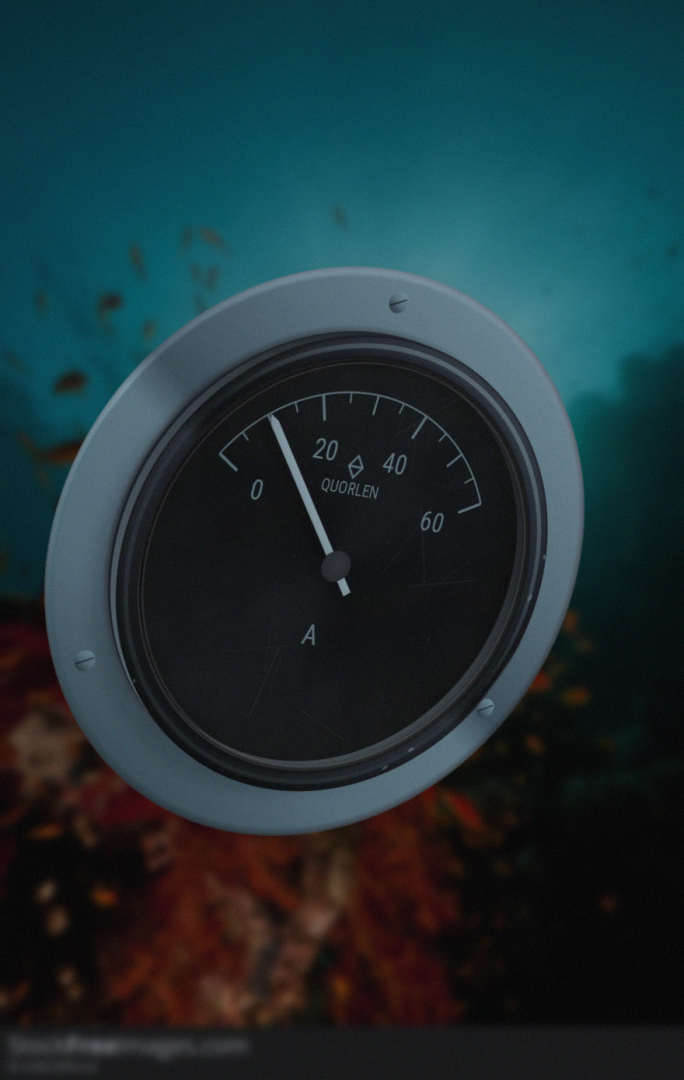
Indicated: value=10 unit=A
